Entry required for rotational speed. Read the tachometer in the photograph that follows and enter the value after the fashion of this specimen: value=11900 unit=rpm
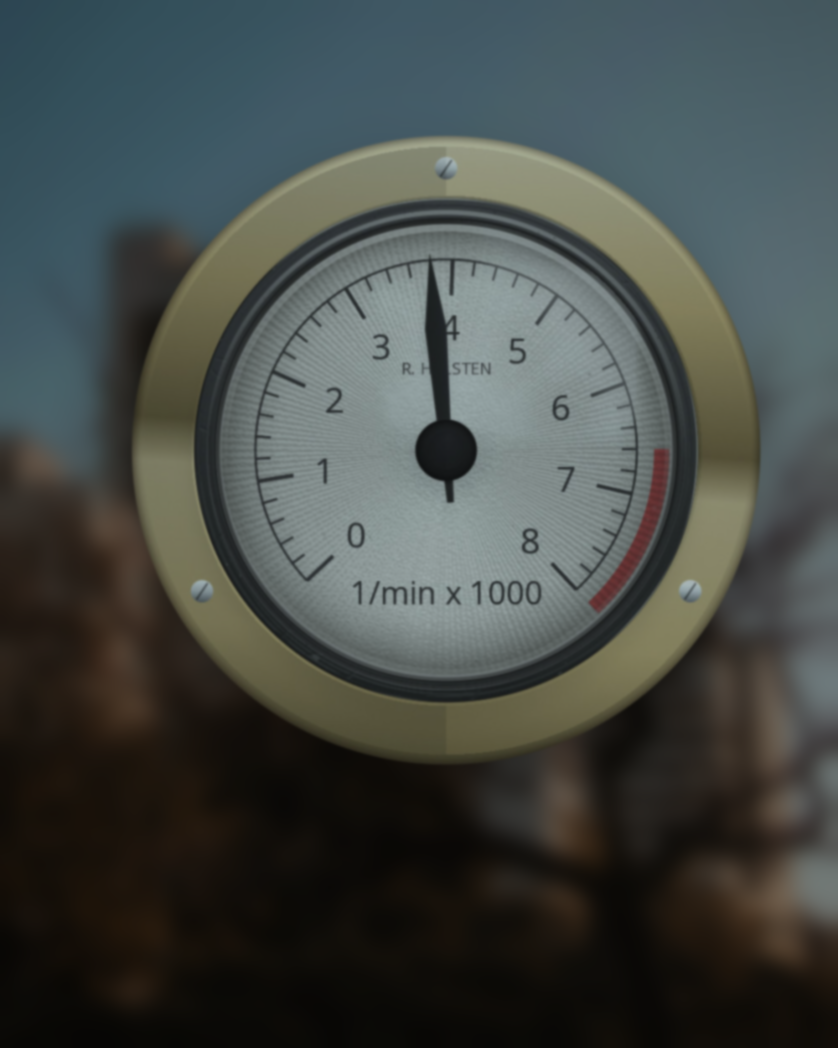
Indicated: value=3800 unit=rpm
